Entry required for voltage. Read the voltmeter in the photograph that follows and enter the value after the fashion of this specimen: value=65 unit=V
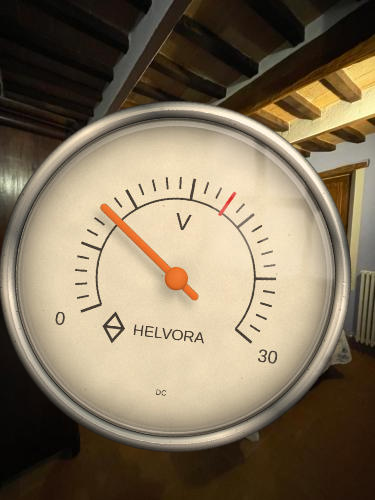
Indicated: value=8 unit=V
